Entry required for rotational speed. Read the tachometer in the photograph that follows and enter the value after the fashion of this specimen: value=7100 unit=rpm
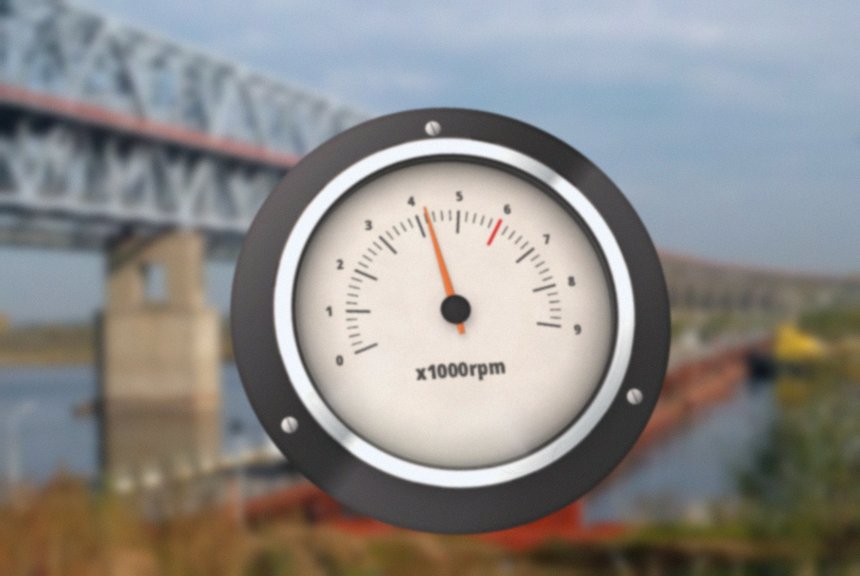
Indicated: value=4200 unit=rpm
